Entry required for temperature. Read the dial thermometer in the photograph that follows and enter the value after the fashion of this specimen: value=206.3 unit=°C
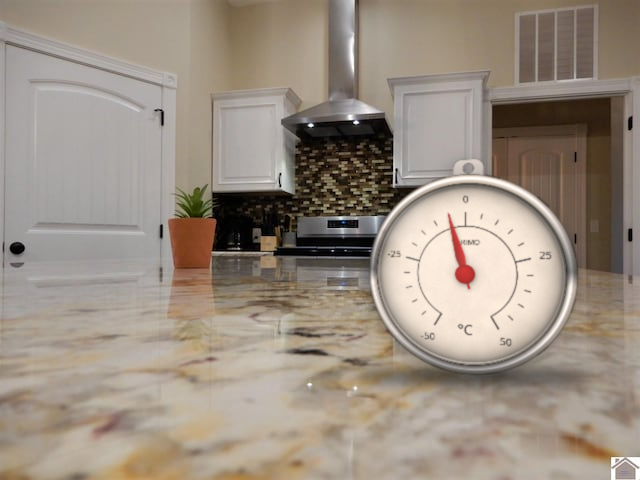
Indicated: value=-5 unit=°C
